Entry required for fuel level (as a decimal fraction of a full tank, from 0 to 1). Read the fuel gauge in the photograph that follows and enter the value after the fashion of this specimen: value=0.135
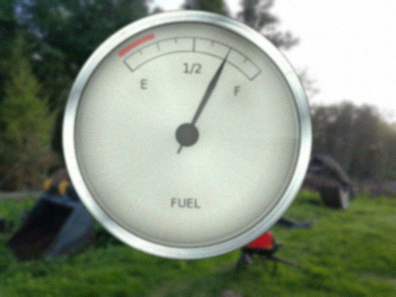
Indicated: value=0.75
